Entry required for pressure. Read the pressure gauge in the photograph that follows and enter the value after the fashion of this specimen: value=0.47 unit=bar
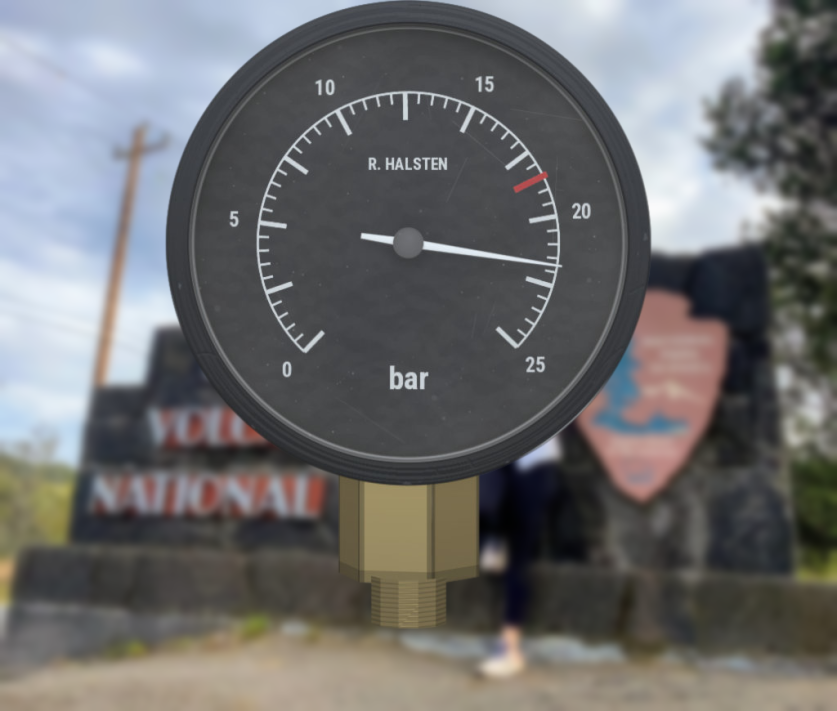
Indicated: value=21.75 unit=bar
